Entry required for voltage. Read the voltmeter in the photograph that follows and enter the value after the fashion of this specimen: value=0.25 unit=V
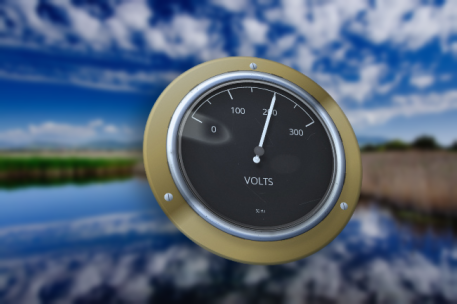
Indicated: value=200 unit=V
